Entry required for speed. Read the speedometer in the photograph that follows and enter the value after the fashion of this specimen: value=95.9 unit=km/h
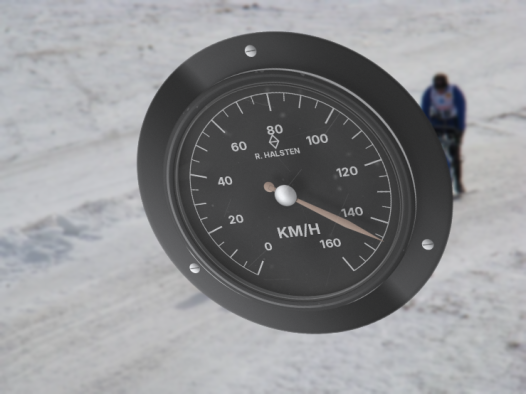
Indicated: value=145 unit=km/h
